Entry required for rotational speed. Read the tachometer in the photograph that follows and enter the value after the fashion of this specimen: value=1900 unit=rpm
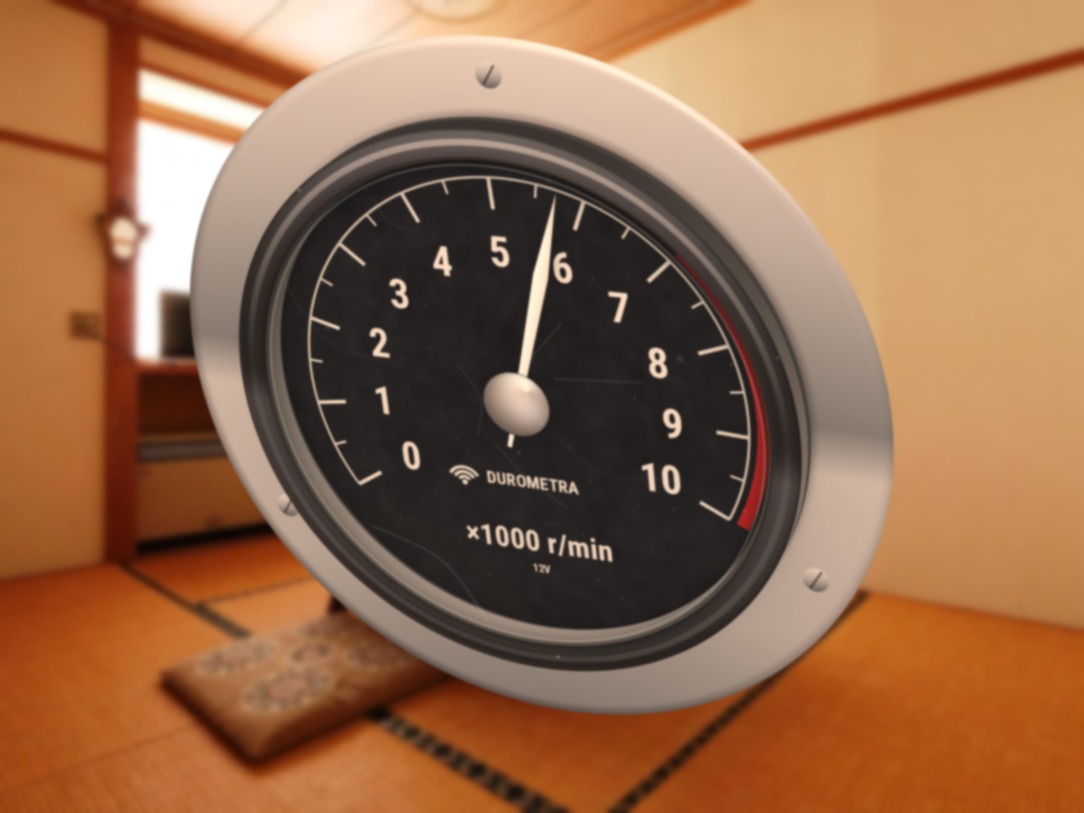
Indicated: value=5750 unit=rpm
